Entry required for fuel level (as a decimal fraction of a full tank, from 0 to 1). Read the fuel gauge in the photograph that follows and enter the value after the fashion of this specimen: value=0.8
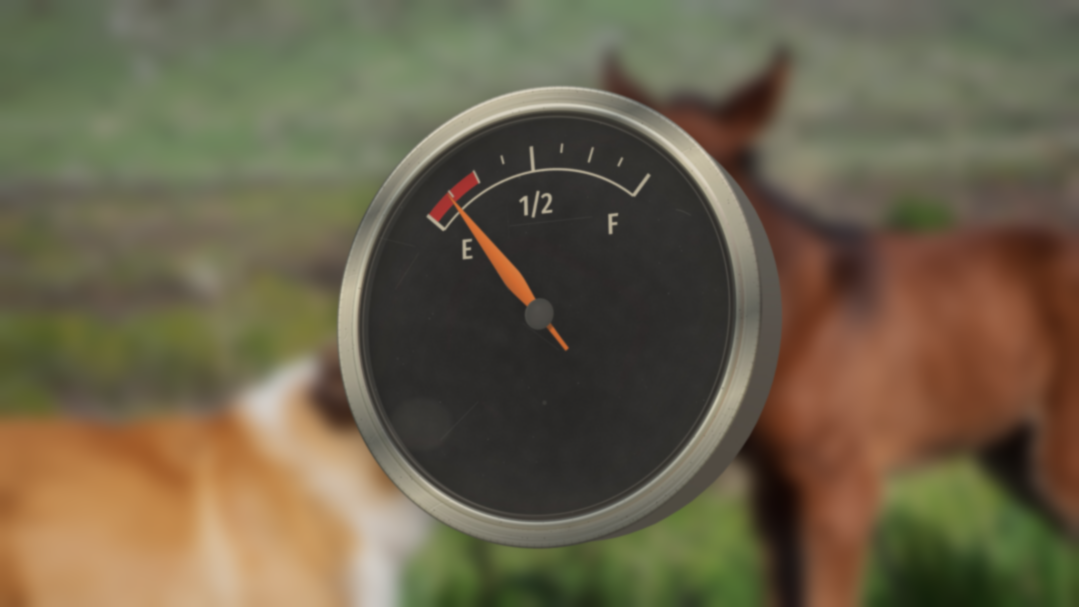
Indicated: value=0.125
